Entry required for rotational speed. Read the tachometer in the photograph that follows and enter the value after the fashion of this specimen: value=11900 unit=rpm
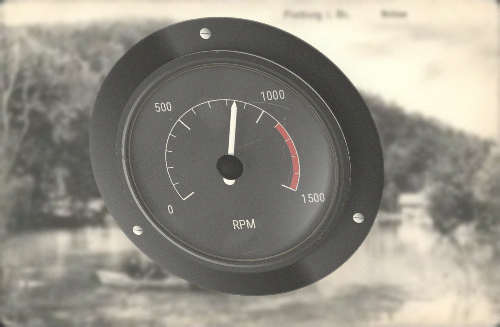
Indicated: value=850 unit=rpm
